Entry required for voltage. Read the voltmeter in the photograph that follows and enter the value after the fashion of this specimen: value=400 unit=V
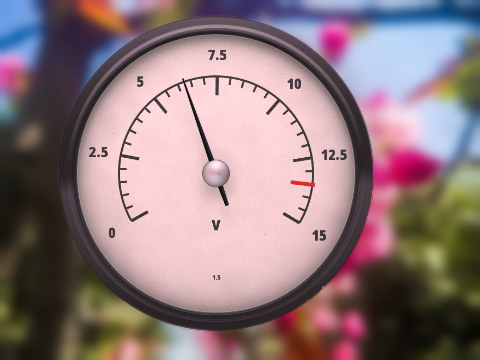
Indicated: value=6.25 unit=V
